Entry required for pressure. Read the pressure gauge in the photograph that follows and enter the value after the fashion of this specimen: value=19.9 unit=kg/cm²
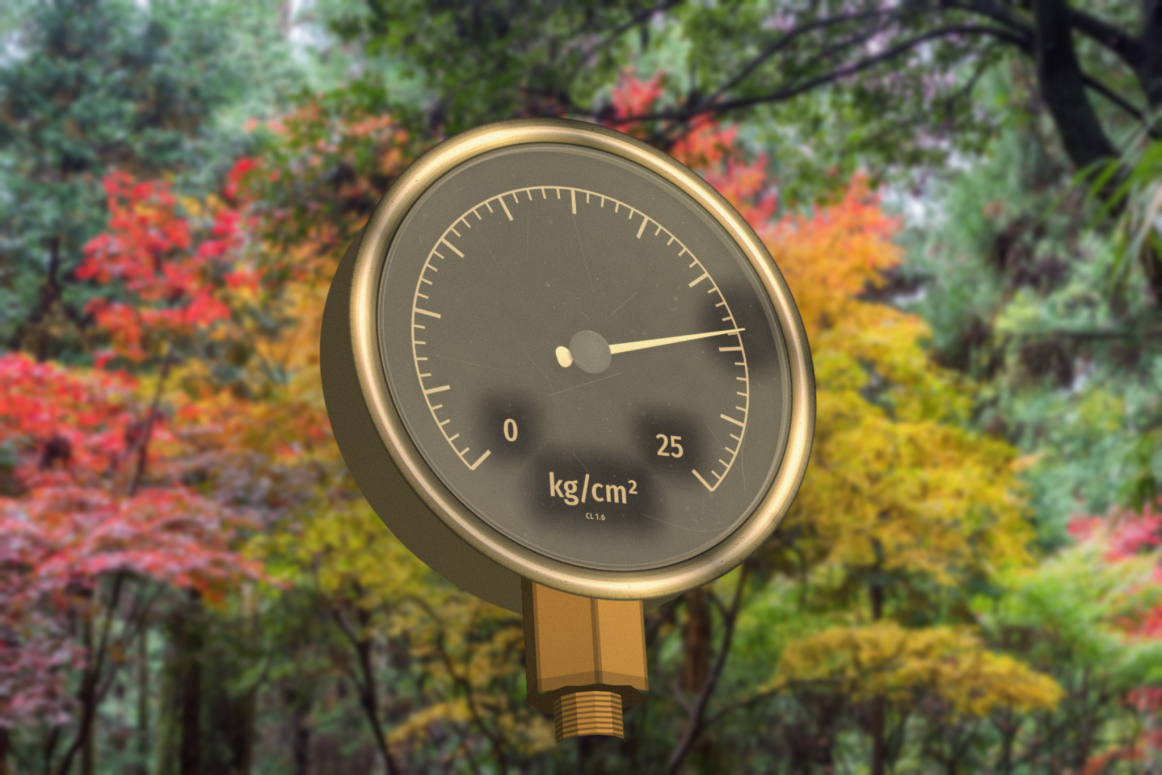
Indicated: value=19.5 unit=kg/cm²
